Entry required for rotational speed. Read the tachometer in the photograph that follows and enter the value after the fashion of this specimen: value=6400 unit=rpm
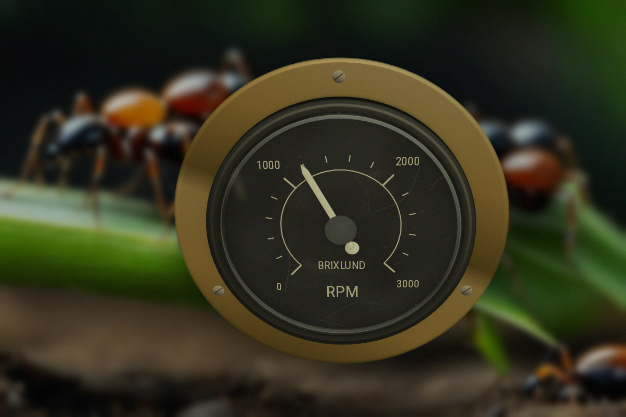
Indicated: value=1200 unit=rpm
